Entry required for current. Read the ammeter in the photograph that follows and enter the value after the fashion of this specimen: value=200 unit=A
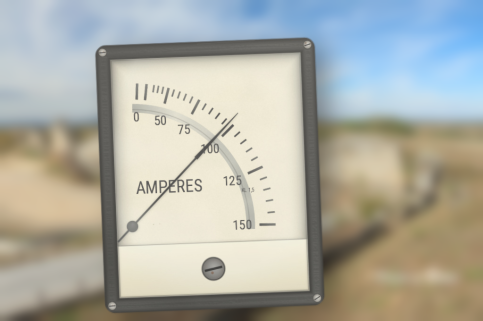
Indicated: value=97.5 unit=A
